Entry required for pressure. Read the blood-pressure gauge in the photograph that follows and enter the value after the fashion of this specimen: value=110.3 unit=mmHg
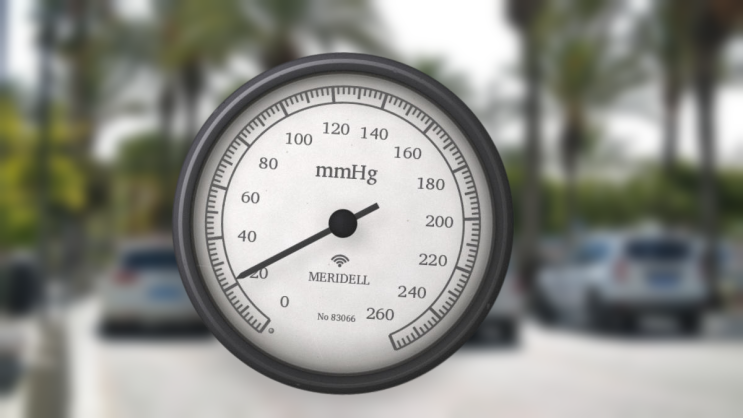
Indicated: value=22 unit=mmHg
